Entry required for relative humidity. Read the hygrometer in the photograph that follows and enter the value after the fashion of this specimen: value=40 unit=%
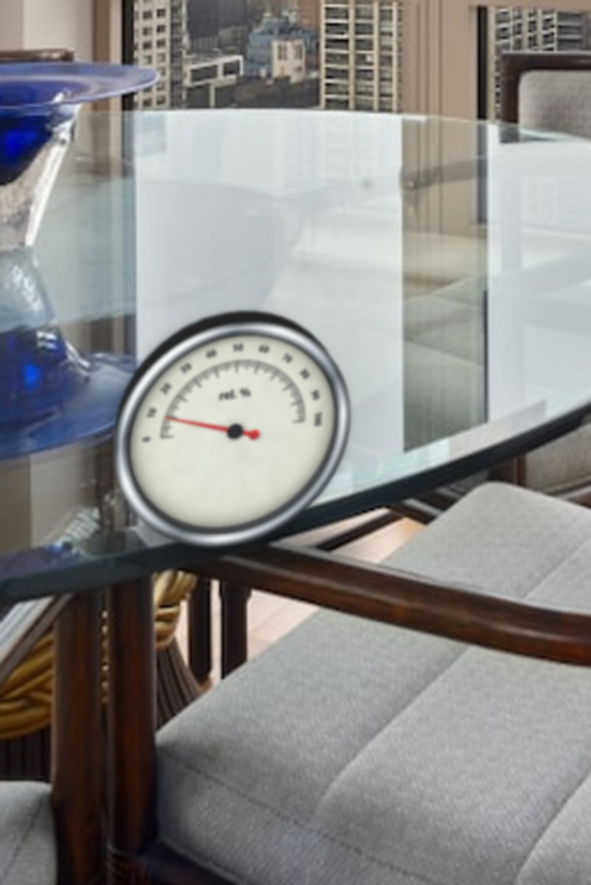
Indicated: value=10 unit=%
